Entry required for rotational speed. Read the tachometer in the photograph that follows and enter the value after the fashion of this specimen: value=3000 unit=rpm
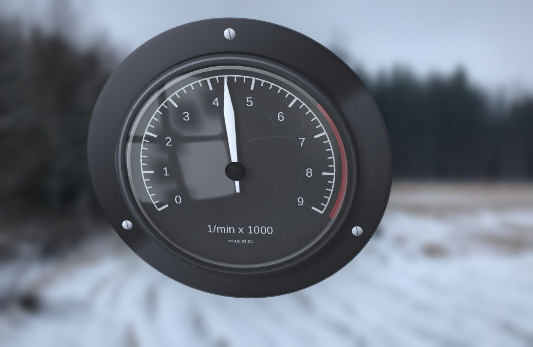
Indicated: value=4400 unit=rpm
